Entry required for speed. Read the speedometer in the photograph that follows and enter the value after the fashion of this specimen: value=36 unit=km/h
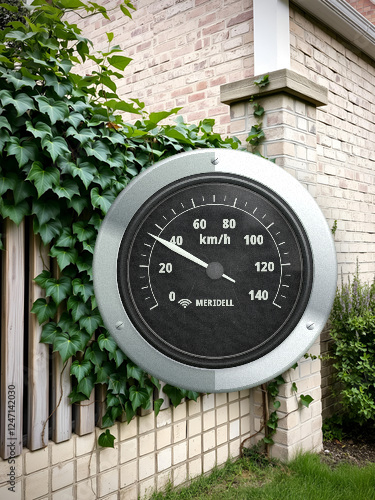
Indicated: value=35 unit=km/h
